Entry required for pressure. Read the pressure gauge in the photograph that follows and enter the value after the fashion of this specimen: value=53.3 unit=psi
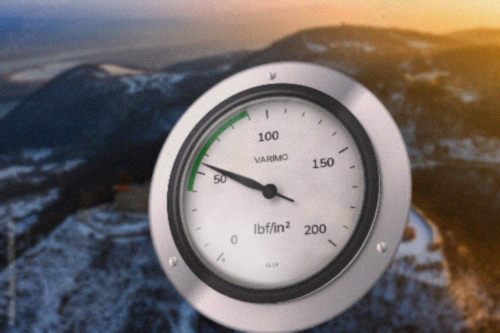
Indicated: value=55 unit=psi
